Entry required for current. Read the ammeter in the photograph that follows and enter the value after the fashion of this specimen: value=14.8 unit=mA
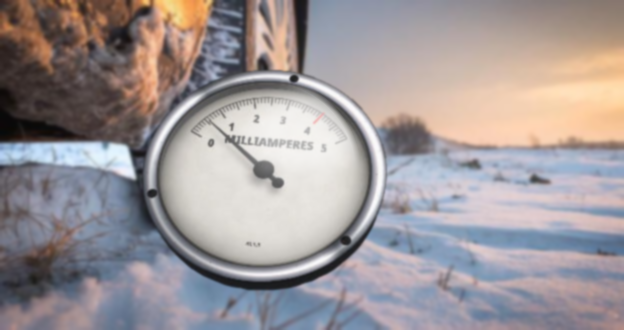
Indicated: value=0.5 unit=mA
